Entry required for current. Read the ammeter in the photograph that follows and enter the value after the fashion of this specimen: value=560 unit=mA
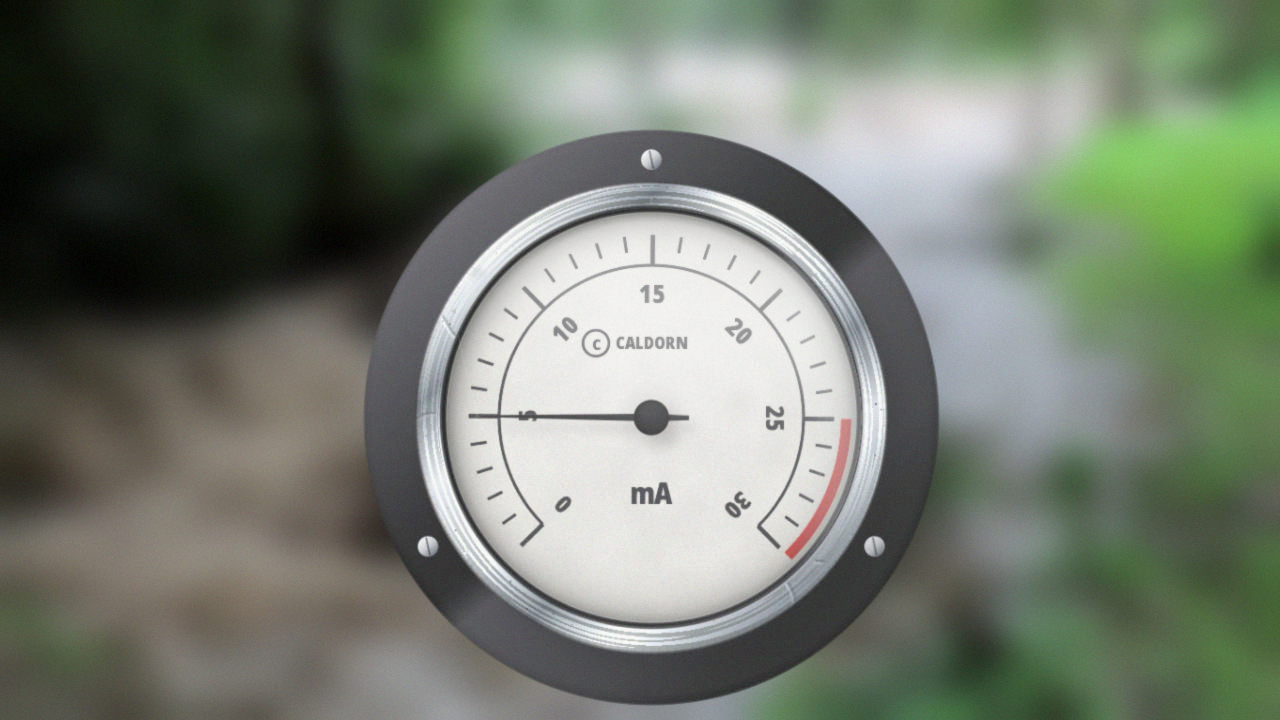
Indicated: value=5 unit=mA
